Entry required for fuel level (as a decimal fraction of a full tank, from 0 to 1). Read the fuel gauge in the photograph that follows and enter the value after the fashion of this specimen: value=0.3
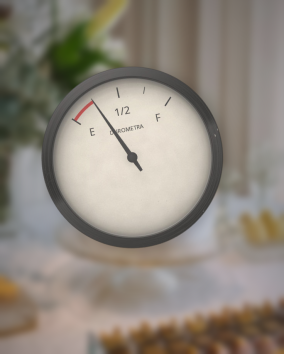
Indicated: value=0.25
